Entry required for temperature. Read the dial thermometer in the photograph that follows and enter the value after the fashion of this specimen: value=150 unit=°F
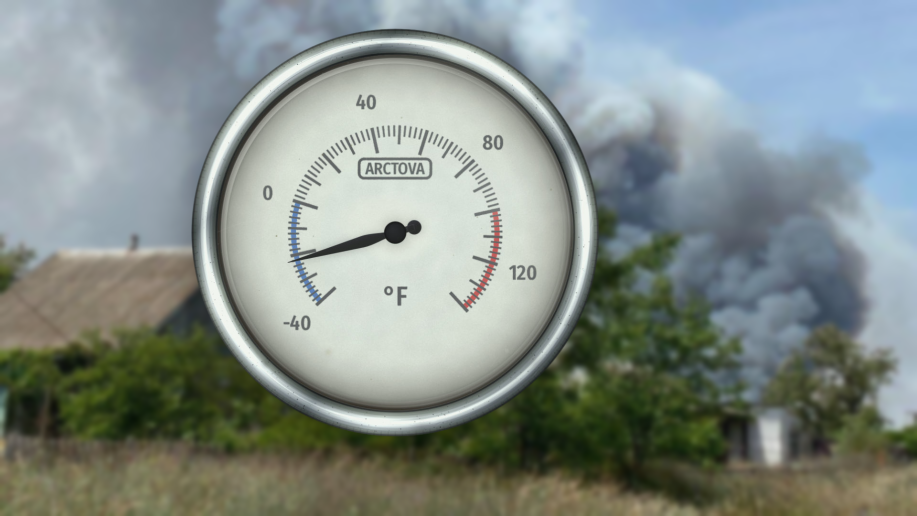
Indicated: value=-22 unit=°F
